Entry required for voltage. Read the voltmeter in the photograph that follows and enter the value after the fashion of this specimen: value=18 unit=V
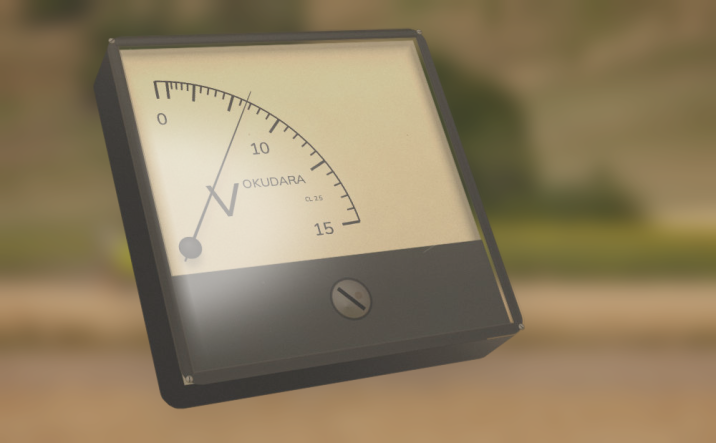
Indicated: value=8.25 unit=V
